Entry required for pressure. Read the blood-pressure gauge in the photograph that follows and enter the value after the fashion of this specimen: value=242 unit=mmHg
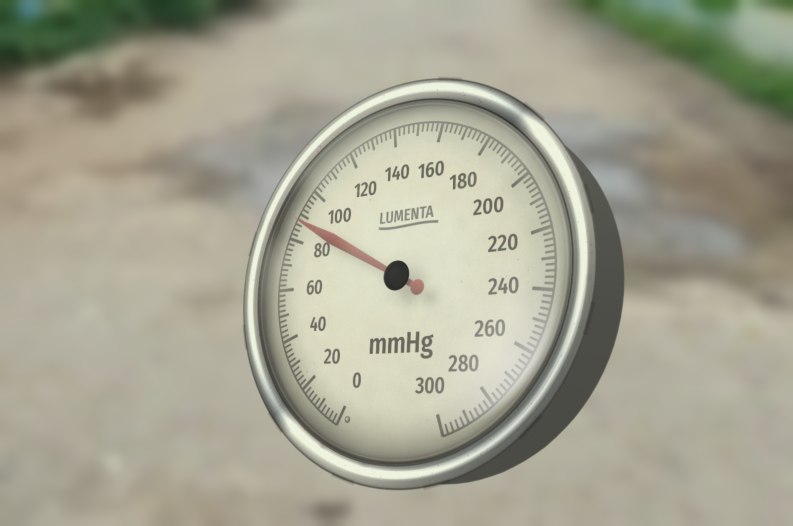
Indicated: value=88 unit=mmHg
